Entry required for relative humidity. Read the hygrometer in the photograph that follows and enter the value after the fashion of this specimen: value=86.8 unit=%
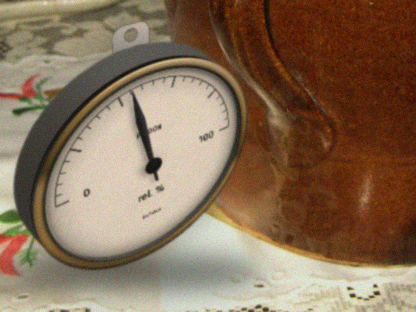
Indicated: value=44 unit=%
